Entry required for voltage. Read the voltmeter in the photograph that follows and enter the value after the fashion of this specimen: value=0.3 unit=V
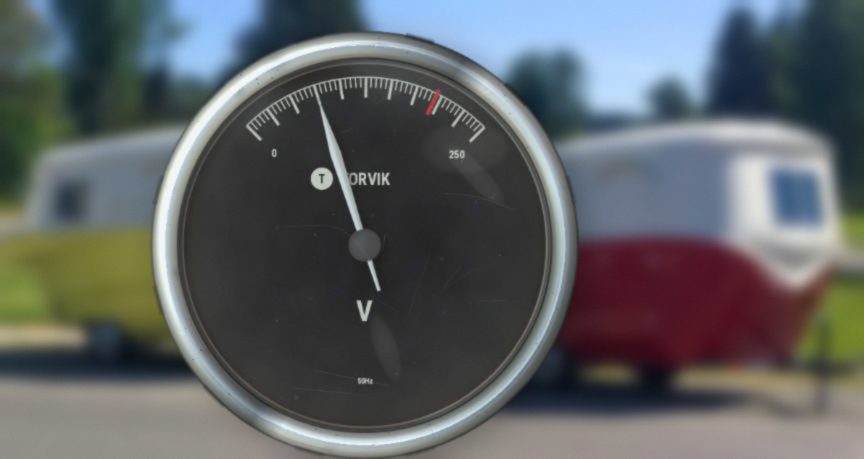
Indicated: value=75 unit=V
